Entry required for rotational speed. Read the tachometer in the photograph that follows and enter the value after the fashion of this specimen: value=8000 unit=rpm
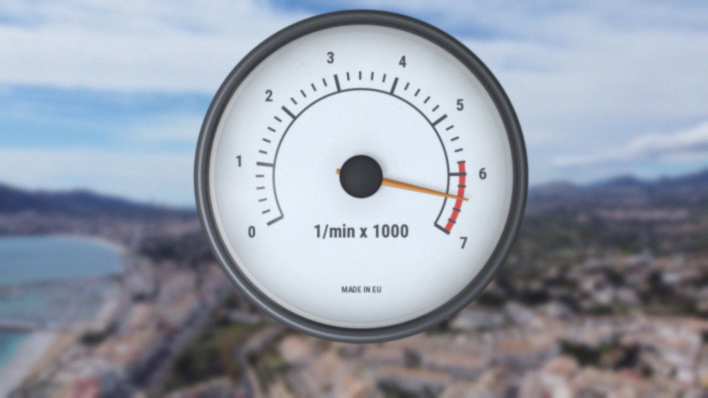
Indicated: value=6400 unit=rpm
